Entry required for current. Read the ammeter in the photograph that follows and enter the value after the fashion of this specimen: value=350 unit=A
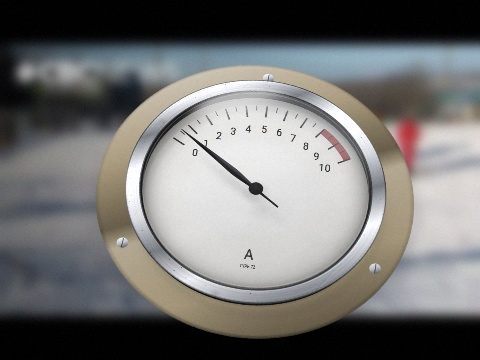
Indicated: value=0.5 unit=A
